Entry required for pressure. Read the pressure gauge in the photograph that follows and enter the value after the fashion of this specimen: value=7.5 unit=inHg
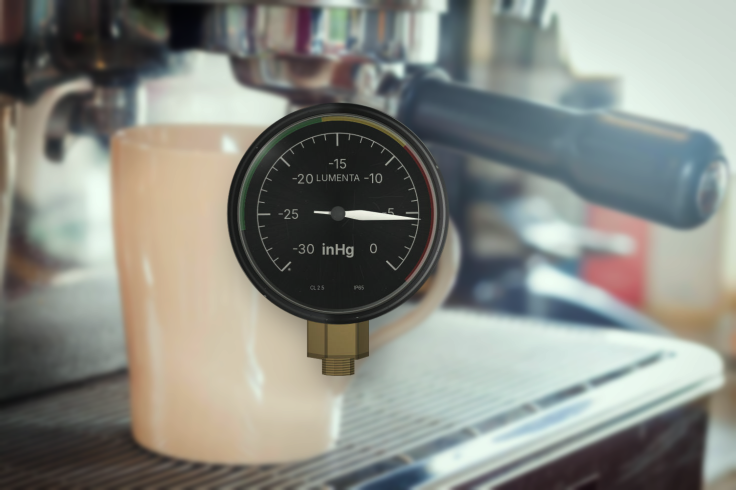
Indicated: value=-4.5 unit=inHg
